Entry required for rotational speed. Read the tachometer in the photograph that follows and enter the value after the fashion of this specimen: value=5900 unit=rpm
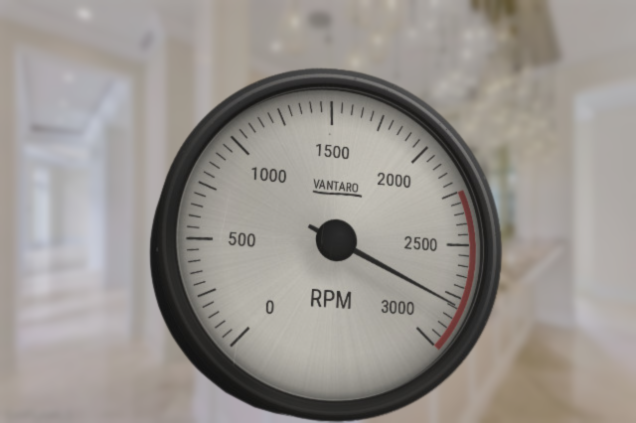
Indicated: value=2800 unit=rpm
